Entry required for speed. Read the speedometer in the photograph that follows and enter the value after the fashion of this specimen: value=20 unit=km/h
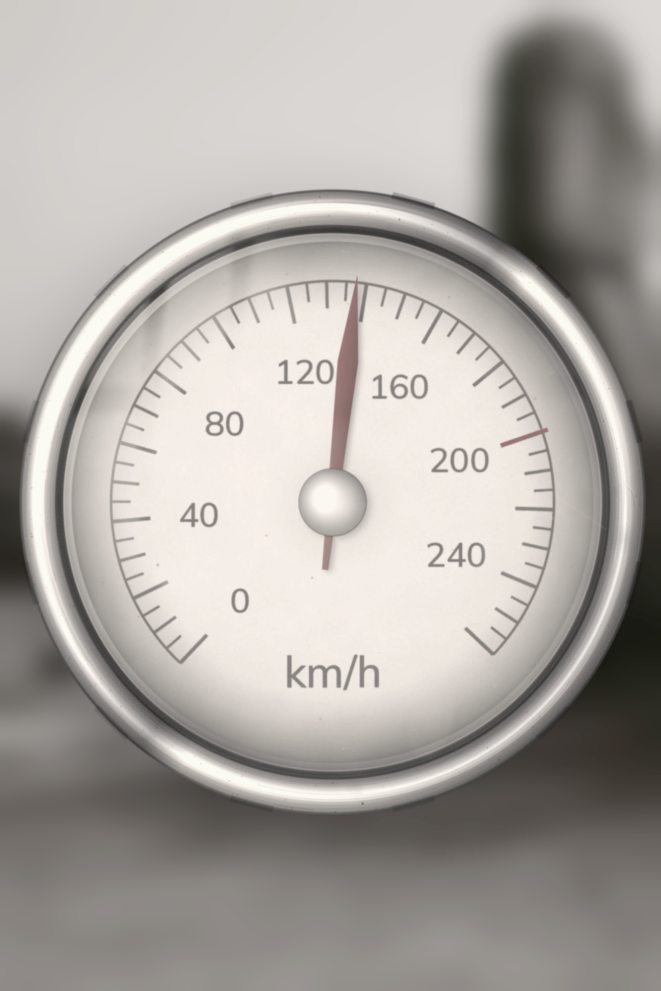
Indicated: value=137.5 unit=km/h
